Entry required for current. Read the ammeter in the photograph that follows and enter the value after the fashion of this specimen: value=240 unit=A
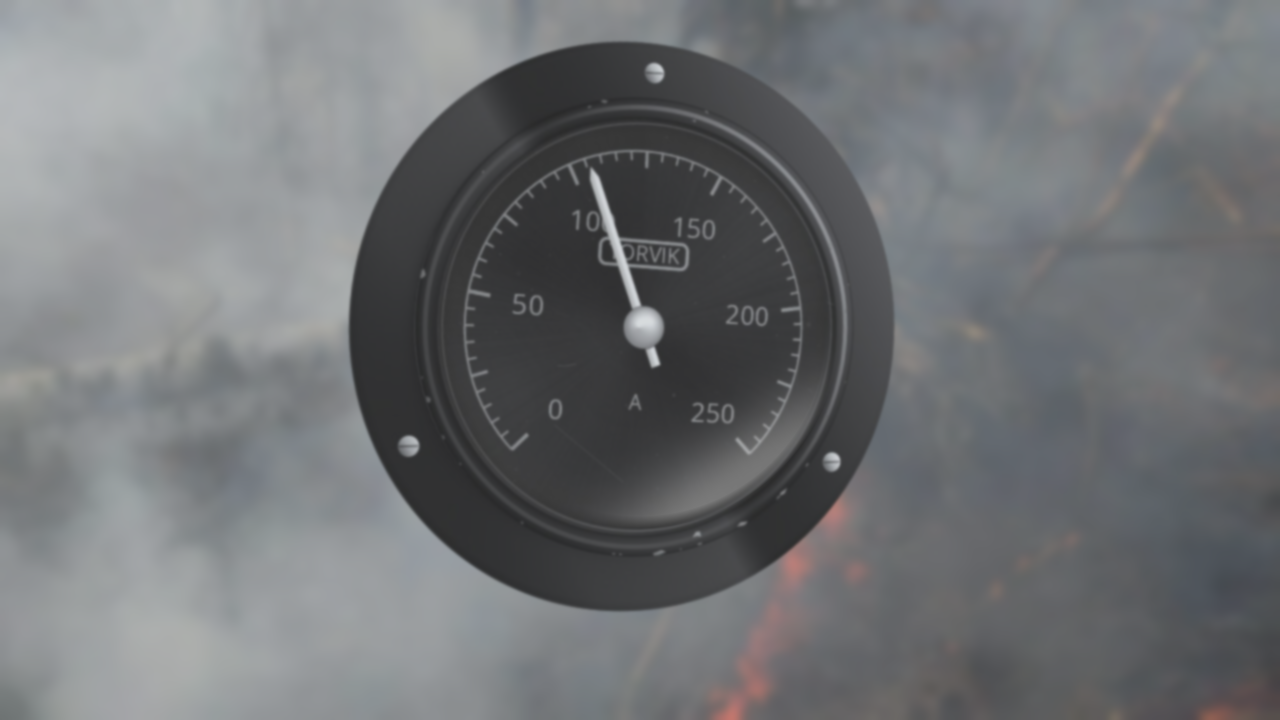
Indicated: value=105 unit=A
